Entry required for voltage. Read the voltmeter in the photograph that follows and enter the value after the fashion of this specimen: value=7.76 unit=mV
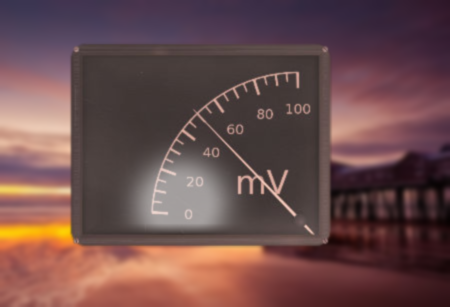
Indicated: value=50 unit=mV
